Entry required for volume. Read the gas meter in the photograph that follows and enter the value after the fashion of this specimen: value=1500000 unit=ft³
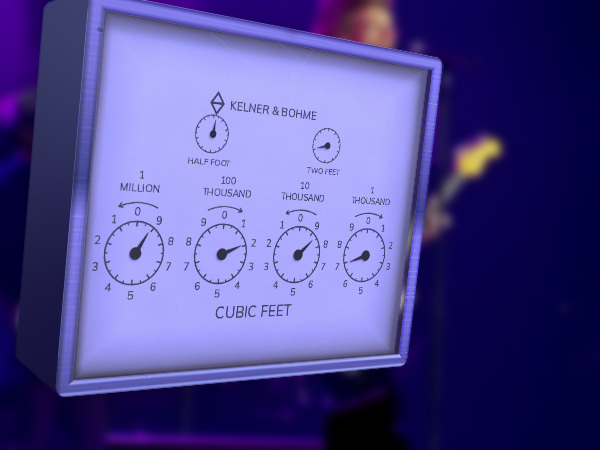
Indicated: value=918700 unit=ft³
